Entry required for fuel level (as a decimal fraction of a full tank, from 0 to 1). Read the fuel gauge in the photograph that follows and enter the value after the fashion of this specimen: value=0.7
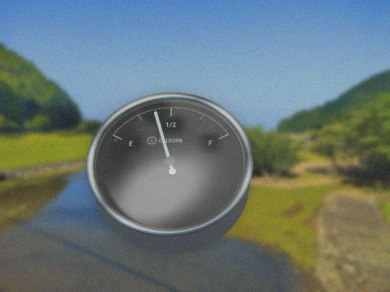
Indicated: value=0.375
